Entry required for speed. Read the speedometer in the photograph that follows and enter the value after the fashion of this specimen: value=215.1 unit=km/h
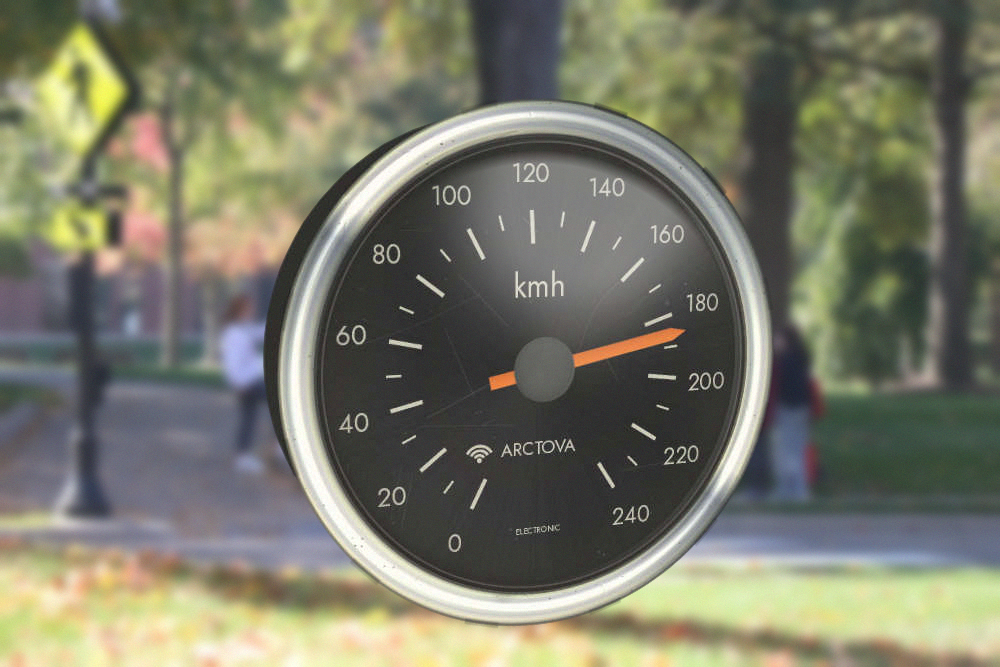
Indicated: value=185 unit=km/h
